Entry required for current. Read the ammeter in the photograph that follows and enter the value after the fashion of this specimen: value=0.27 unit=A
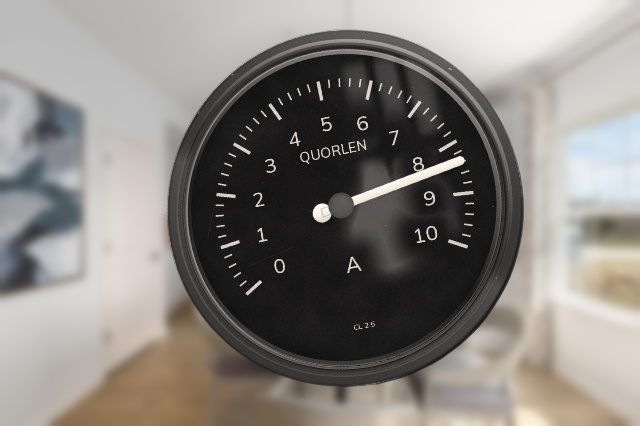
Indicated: value=8.4 unit=A
